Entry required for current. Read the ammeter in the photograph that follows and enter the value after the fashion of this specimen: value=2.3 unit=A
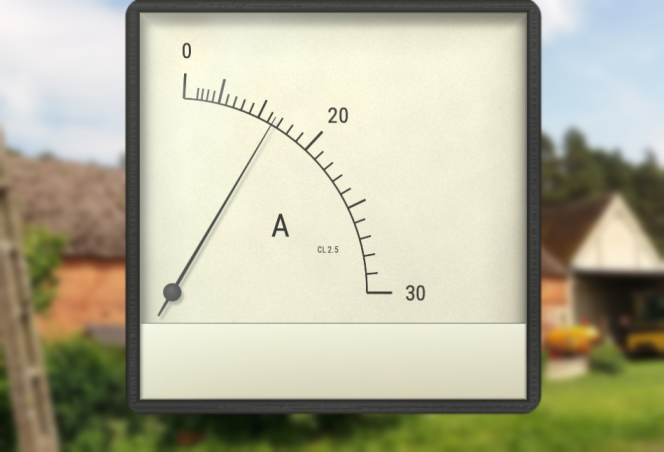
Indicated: value=16.5 unit=A
